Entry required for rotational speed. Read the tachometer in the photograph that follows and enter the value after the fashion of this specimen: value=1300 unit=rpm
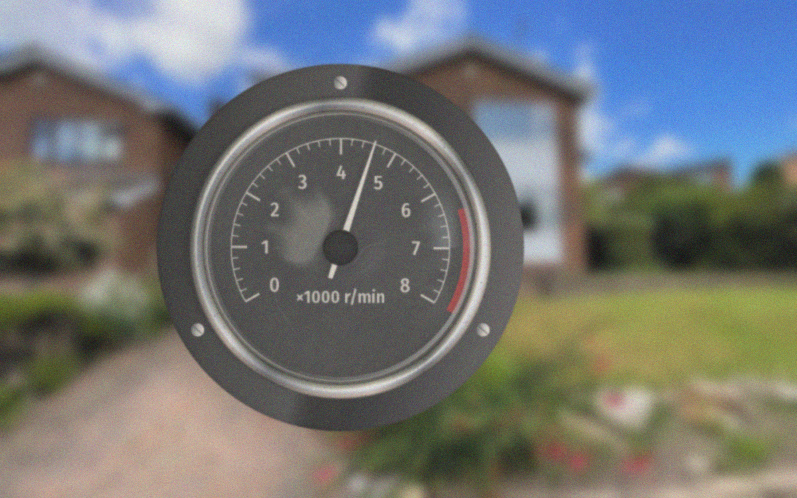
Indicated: value=4600 unit=rpm
